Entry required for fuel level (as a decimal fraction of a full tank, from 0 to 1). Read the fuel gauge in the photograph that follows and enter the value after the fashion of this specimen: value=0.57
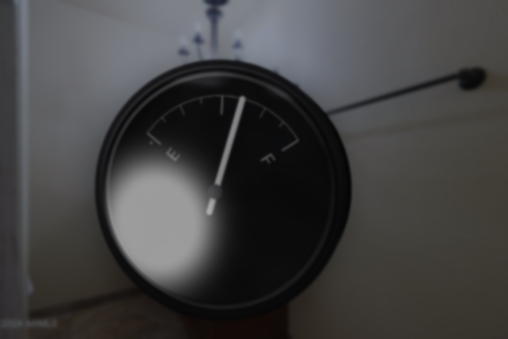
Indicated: value=0.625
